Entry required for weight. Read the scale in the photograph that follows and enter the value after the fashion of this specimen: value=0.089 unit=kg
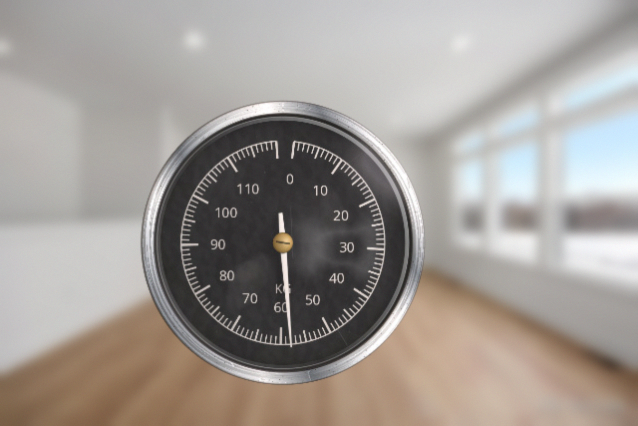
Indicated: value=58 unit=kg
